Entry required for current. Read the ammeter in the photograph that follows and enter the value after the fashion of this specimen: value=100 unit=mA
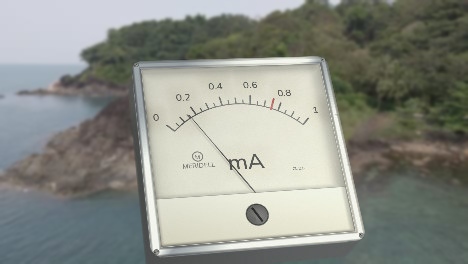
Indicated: value=0.15 unit=mA
